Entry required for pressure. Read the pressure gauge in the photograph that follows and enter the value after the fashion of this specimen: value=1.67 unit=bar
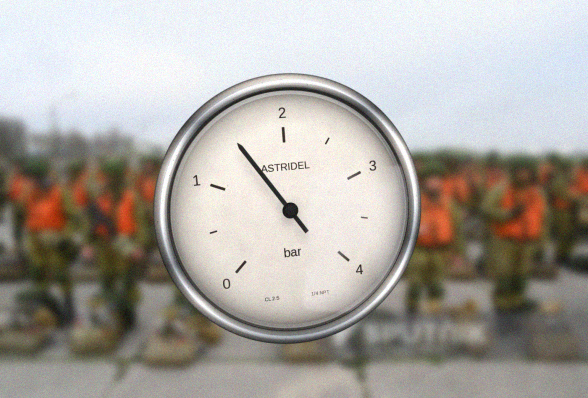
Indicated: value=1.5 unit=bar
